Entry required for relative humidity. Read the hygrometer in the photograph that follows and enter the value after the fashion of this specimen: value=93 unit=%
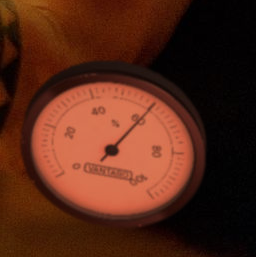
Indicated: value=60 unit=%
